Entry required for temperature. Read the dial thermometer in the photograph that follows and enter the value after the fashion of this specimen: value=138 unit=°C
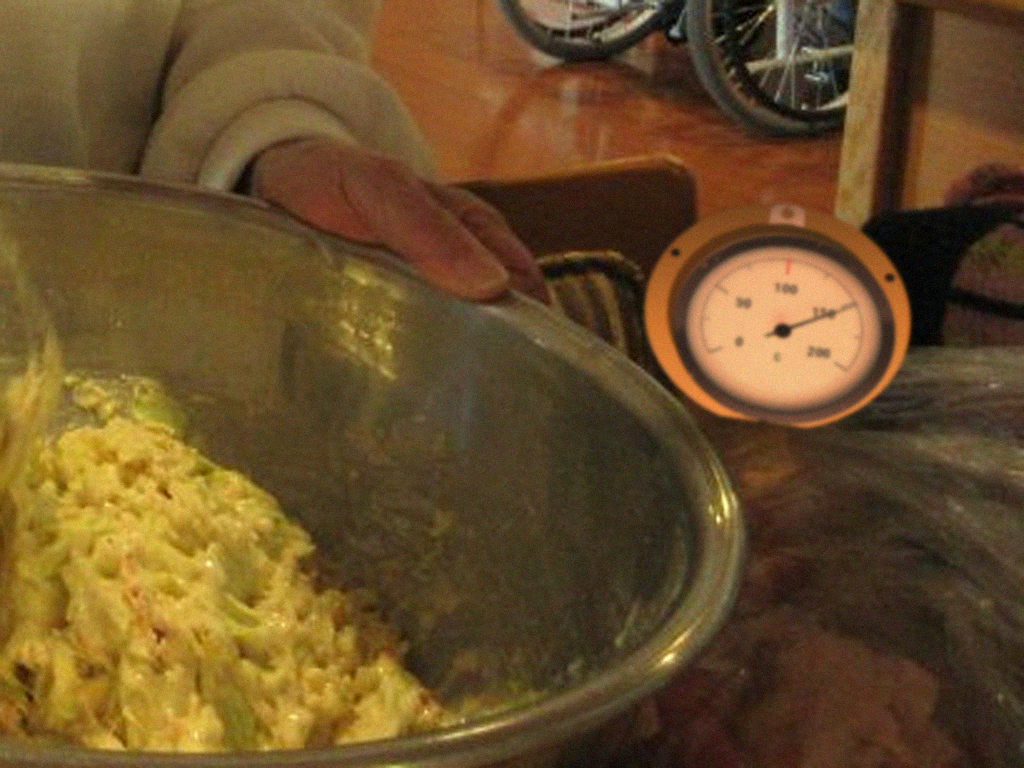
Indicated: value=150 unit=°C
